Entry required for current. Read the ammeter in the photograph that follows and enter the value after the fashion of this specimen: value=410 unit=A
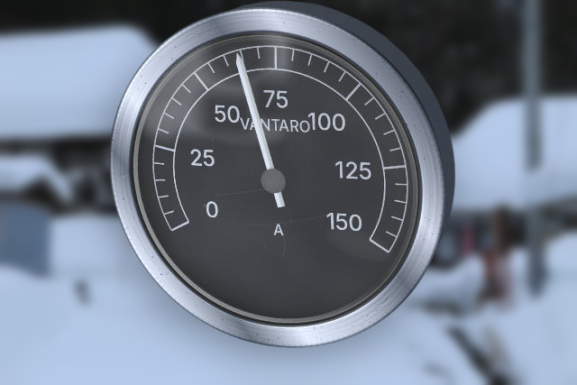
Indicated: value=65 unit=A
